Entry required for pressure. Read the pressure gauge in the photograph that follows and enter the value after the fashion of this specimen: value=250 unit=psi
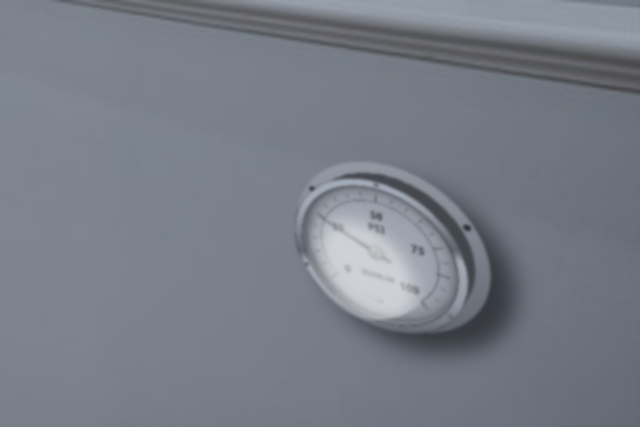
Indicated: value=25 unit=psi
